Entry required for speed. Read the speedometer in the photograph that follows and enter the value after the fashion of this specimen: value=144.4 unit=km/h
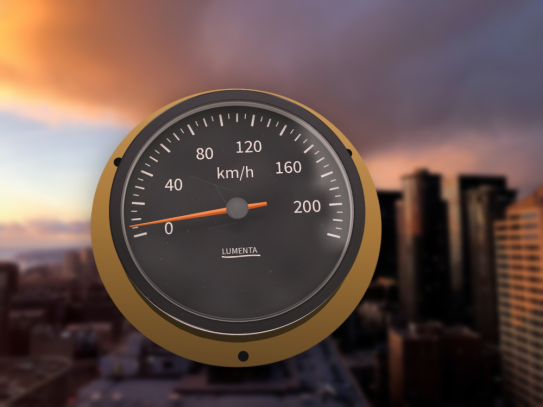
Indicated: value=5 unit=km/h
